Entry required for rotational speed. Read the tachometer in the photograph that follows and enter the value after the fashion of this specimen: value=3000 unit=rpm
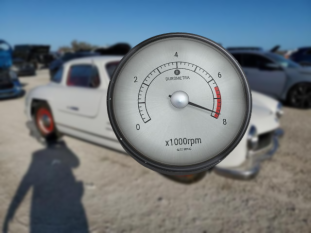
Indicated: value=7800 unit=rpm
